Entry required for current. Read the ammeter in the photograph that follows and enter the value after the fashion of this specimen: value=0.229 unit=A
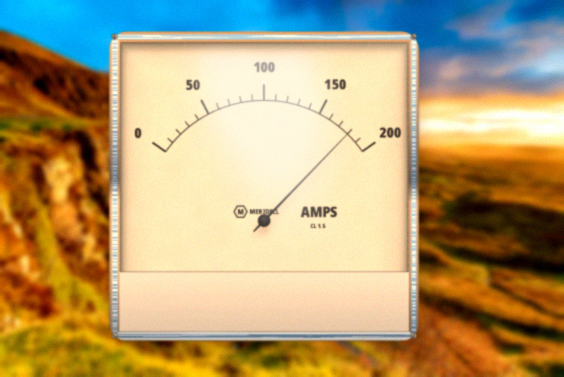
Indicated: value=180 unit=A
